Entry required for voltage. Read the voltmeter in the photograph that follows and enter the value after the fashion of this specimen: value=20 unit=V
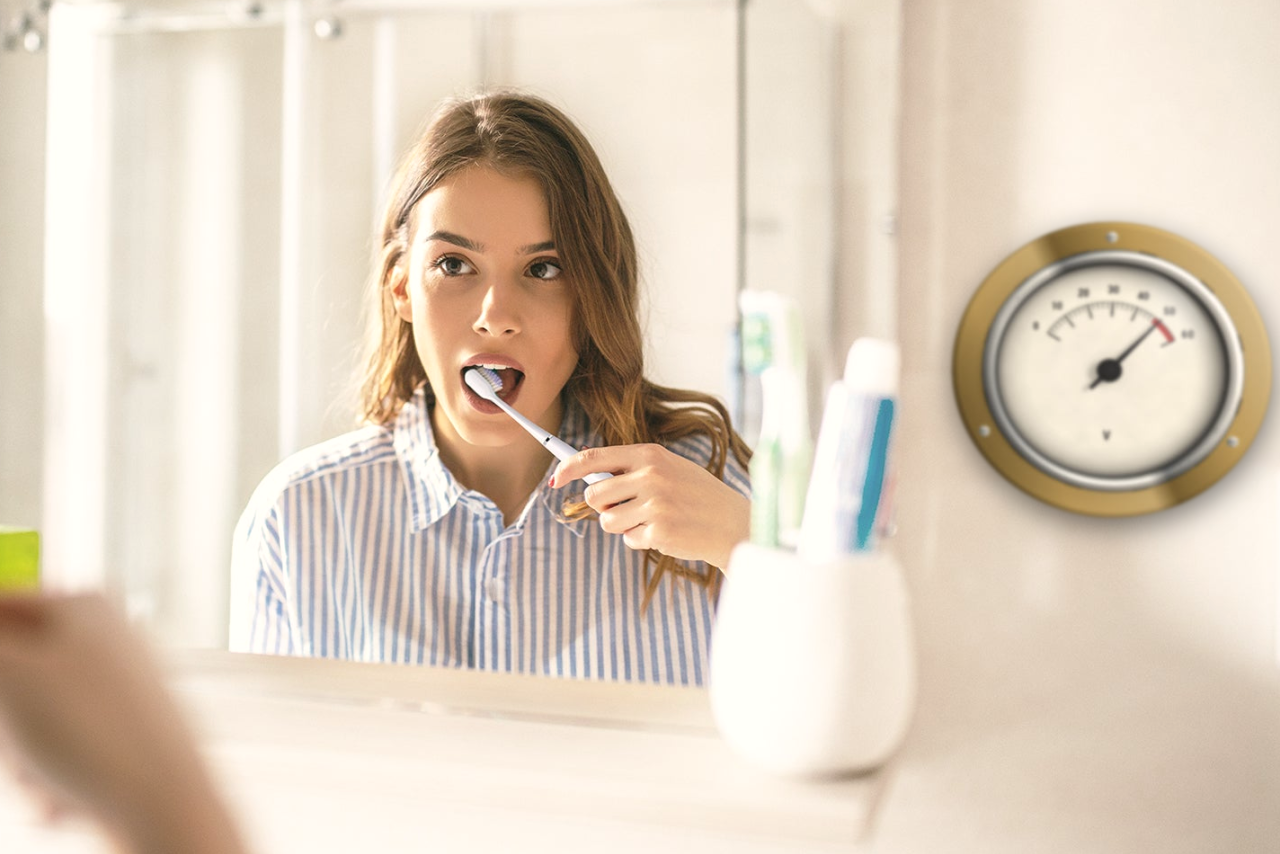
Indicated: value=50 unit=V
